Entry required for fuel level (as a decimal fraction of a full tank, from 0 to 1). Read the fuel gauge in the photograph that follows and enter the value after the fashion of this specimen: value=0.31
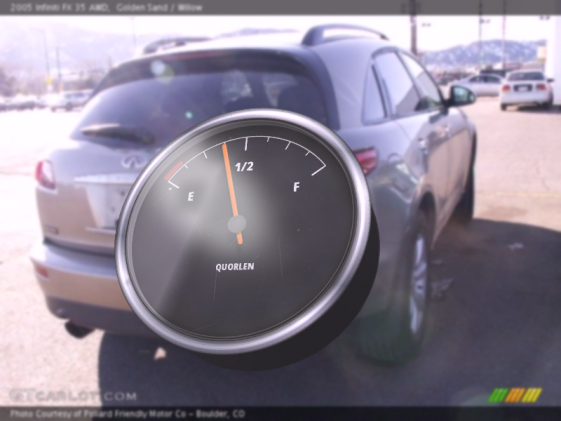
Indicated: value=0.375
